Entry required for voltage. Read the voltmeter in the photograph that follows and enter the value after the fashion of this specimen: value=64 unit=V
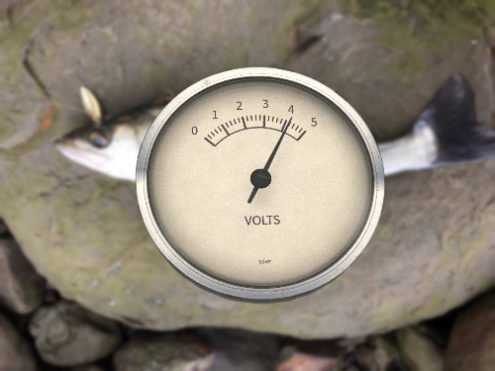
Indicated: value=4.2 unit=V
